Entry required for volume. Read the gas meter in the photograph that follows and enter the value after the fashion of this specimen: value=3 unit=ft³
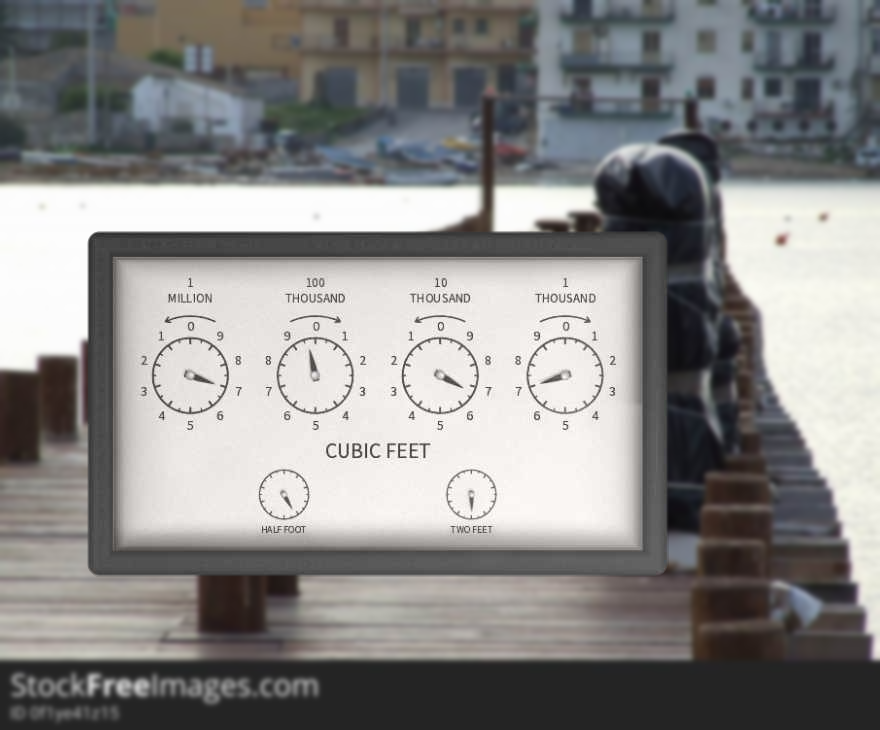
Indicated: value=696700 unit=ft³
